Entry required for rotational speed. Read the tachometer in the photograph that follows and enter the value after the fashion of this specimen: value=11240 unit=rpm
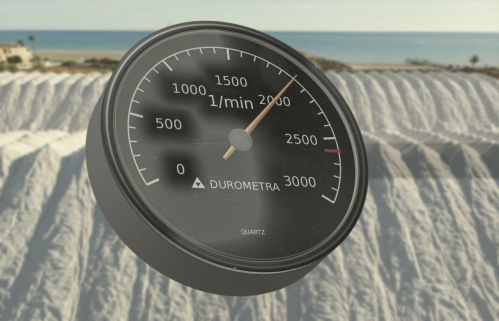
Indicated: value=2000 unit=rpm
